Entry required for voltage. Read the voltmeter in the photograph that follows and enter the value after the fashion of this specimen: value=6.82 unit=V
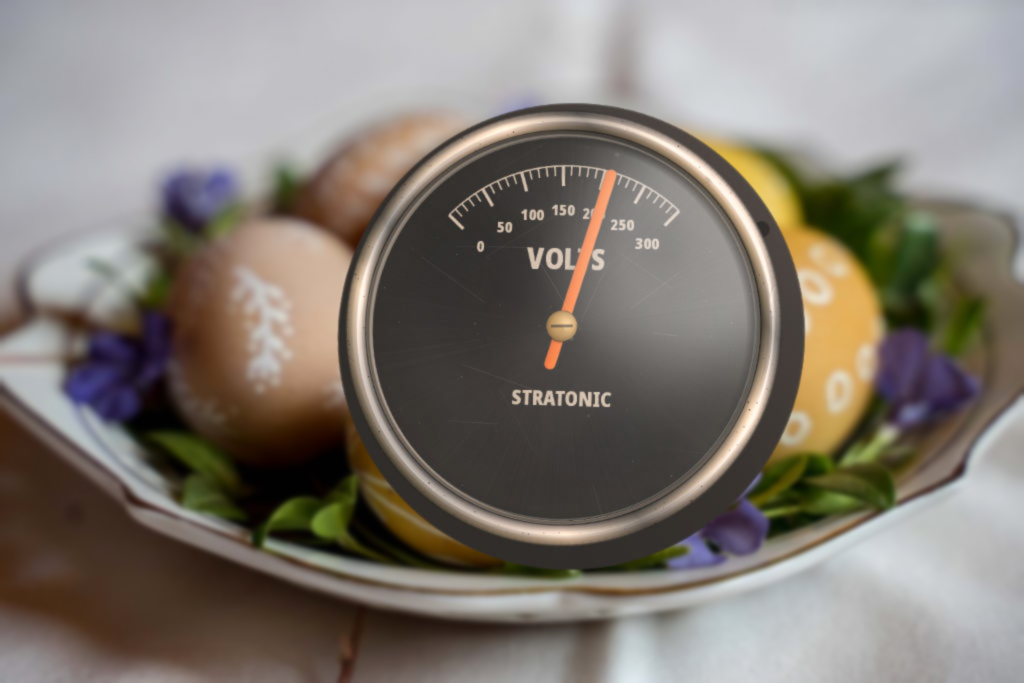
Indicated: value=210 unit=V
